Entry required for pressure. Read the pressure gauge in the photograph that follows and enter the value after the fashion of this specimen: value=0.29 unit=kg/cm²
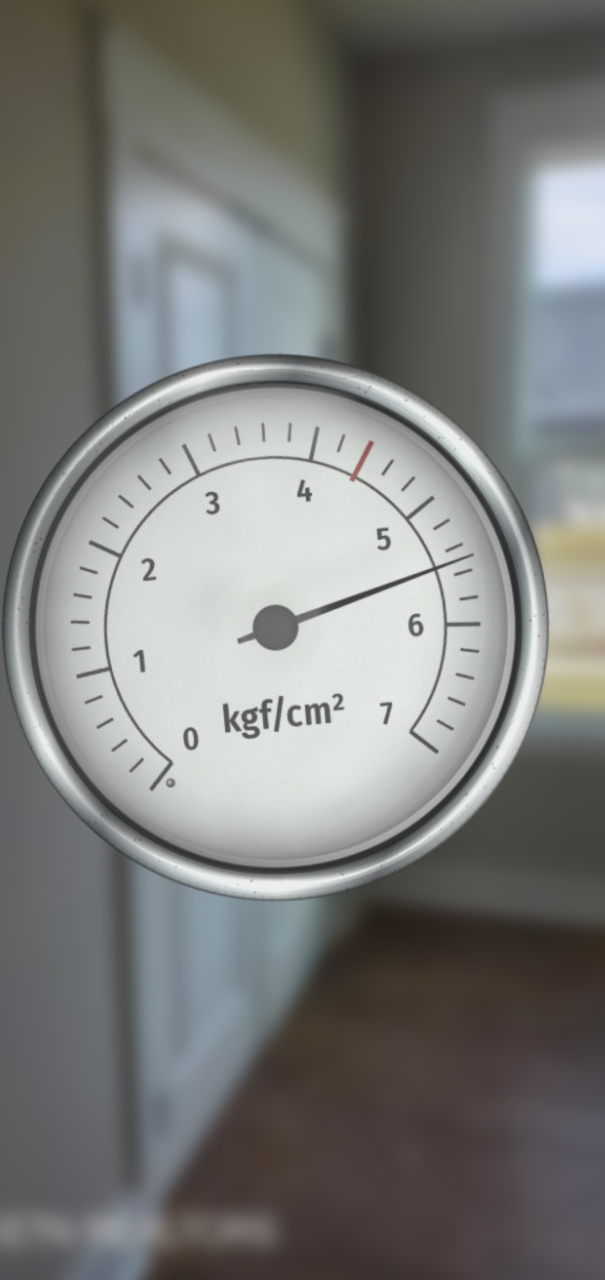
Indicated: value=5.5 unit=kg/cm²
